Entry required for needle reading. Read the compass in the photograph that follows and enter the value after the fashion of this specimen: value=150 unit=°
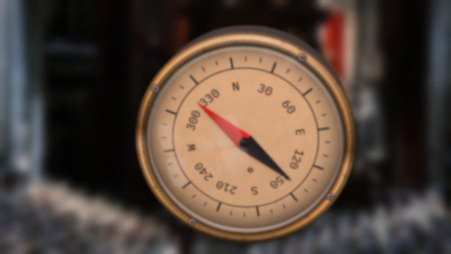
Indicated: value=320 unit=°
